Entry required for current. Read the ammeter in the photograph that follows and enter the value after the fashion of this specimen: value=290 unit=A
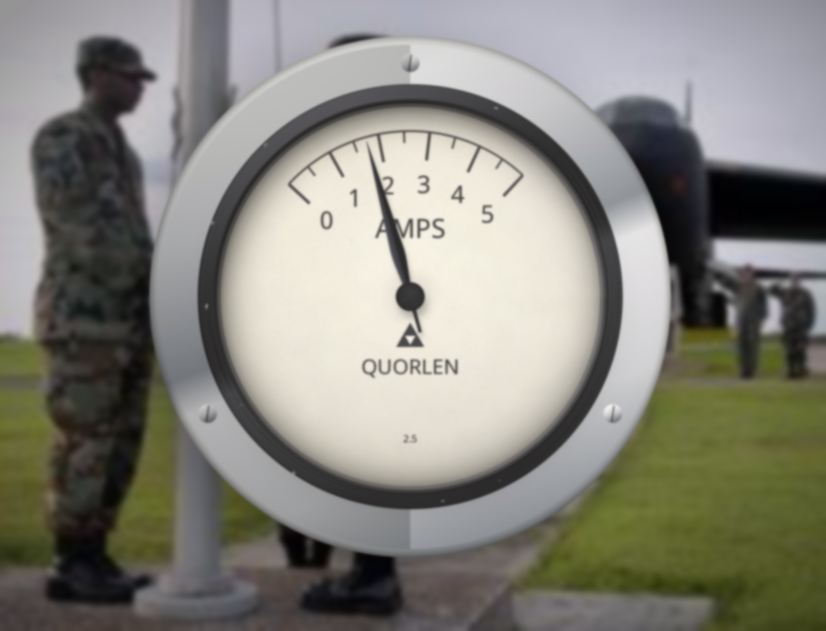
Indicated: value=1.75 unit=A
